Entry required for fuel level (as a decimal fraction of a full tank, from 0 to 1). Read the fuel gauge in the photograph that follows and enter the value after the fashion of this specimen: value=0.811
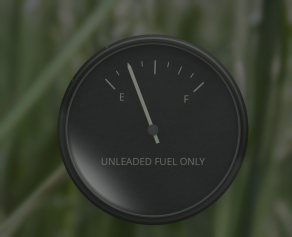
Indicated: value=0.25
